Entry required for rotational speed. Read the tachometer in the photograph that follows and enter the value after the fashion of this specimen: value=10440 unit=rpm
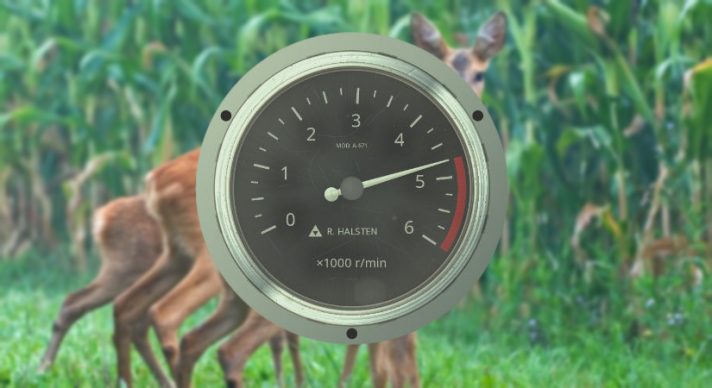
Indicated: value=4750 unit=rpm
